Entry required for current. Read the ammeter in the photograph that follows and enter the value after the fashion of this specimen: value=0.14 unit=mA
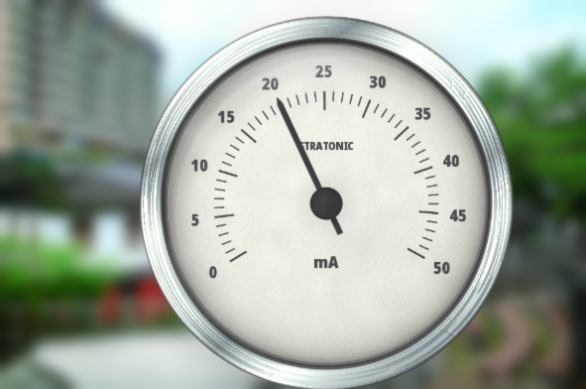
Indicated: value=20 unit=mA
